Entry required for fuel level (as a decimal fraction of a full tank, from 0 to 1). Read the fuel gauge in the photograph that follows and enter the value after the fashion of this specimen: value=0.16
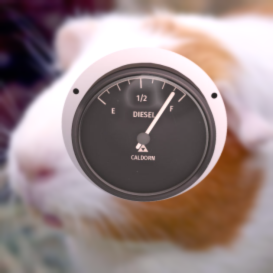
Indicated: value=0.875
